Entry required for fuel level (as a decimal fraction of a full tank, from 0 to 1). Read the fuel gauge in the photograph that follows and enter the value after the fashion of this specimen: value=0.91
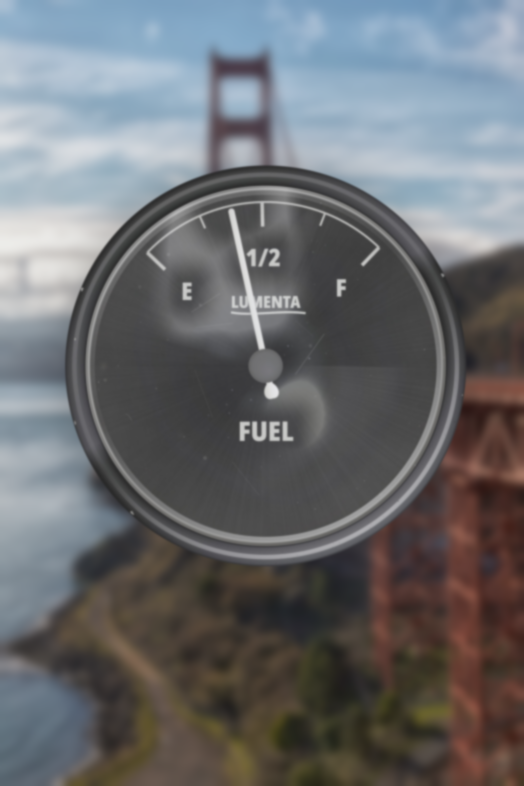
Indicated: value=0.375
